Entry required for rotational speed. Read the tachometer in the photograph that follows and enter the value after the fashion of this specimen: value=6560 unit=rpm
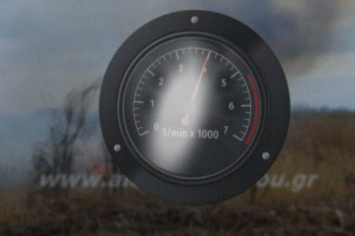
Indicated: value=4000 unit=rpm
